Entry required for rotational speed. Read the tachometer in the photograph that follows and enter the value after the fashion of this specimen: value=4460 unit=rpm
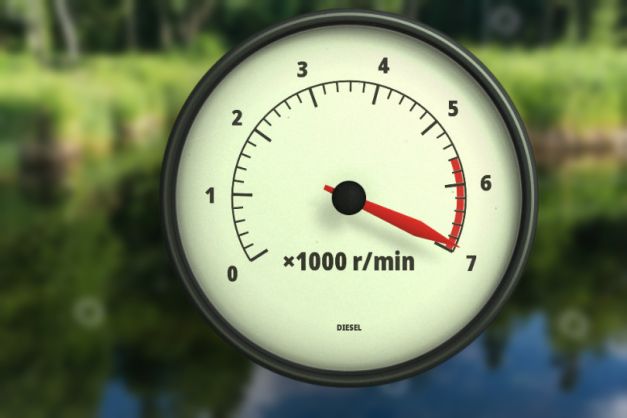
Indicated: value=6900 unit=rpm
